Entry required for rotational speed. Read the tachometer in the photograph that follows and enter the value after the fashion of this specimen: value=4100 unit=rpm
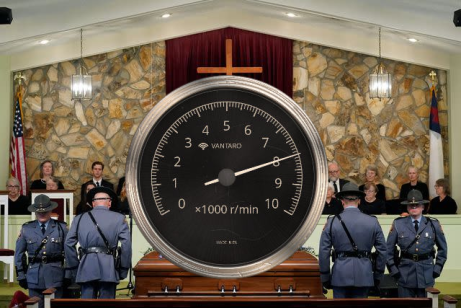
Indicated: value=8000 unit=rpm
